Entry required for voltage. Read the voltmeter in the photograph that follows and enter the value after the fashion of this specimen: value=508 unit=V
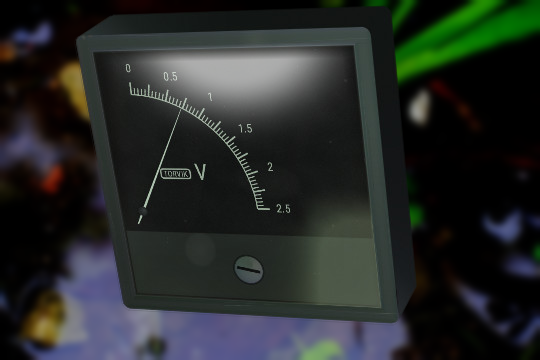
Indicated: value=0.75 unit=V
